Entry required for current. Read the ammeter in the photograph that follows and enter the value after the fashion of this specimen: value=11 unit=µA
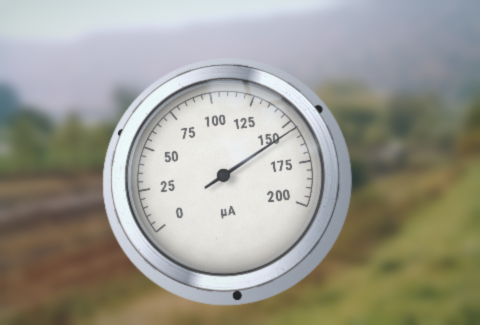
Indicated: value=155 unit=µA
